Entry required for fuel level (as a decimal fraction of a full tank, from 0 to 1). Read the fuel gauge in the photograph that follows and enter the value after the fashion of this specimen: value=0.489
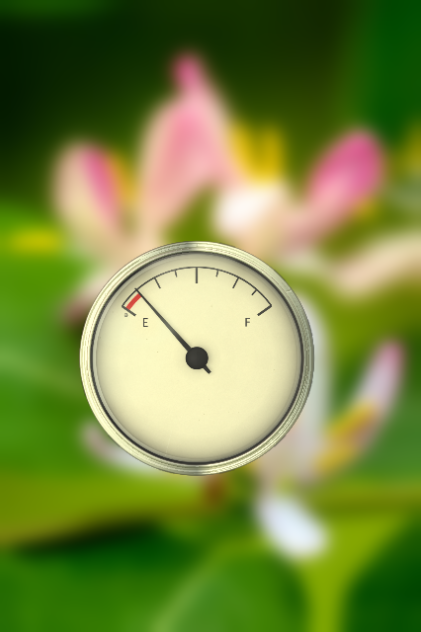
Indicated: value=0.125
